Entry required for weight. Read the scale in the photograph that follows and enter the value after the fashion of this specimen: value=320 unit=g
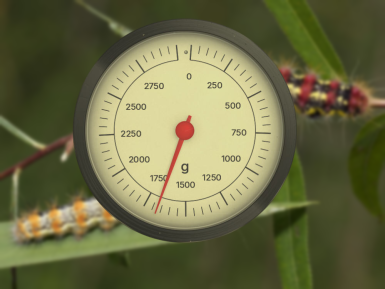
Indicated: value=1675 unit=g
